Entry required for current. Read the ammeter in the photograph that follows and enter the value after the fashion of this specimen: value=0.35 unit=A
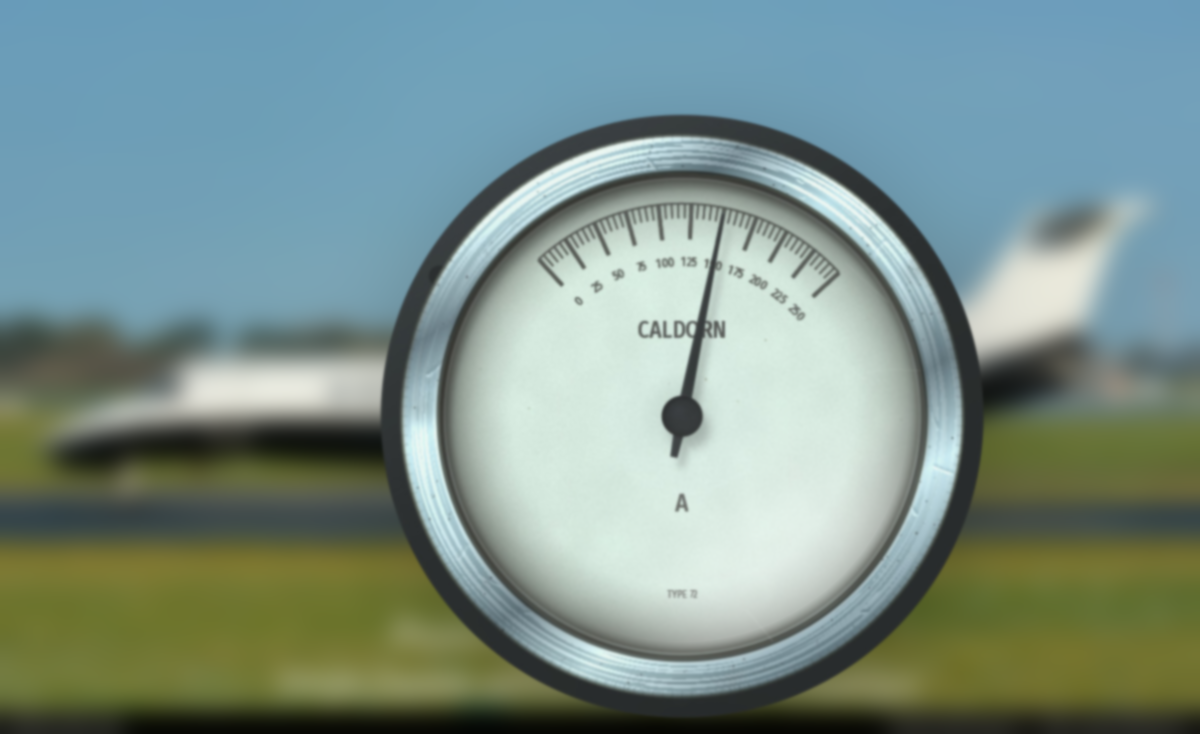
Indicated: value=150 unit=A
